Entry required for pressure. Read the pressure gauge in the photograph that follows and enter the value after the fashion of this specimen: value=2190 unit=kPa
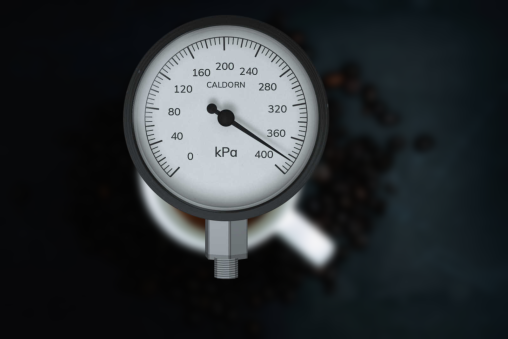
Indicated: value=385 unit=kPa
